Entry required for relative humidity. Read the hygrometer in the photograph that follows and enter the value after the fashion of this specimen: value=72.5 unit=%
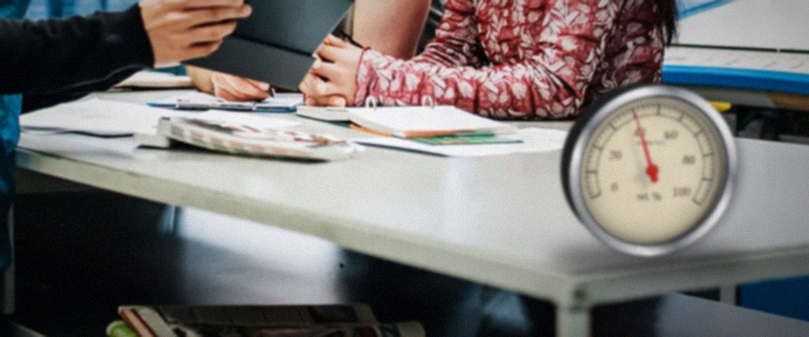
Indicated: value=40 unit=%
